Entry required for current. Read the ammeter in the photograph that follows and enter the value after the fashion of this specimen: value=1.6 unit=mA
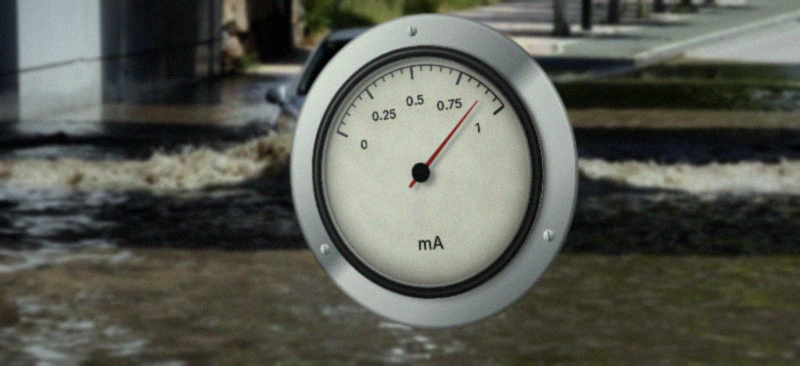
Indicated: value=0.9 unit=mA
